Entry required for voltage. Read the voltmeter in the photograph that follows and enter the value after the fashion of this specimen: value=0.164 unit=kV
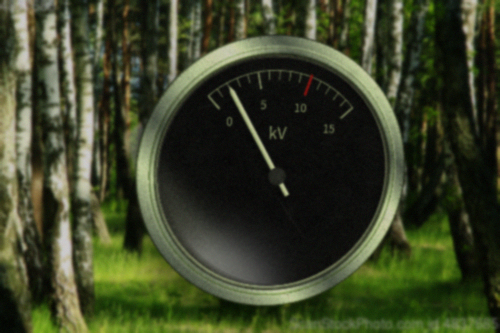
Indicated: value=2 unit=kV
